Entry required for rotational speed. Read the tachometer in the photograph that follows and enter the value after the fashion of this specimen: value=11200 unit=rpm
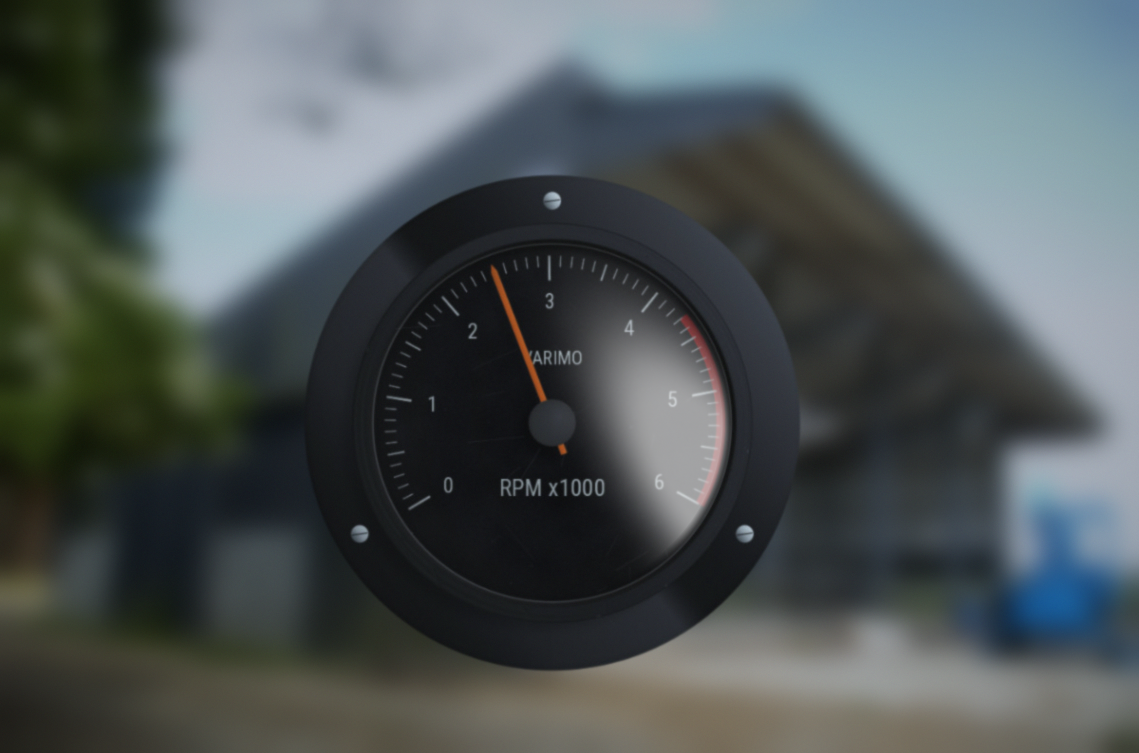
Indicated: value=2500 unit=rpm
